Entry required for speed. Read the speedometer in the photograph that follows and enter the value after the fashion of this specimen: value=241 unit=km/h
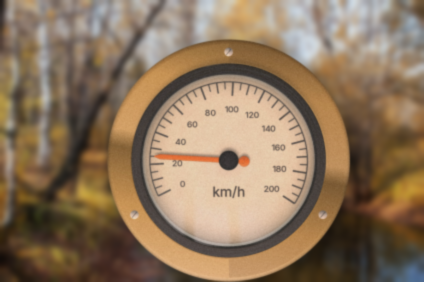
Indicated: value=25 unit=km/h
